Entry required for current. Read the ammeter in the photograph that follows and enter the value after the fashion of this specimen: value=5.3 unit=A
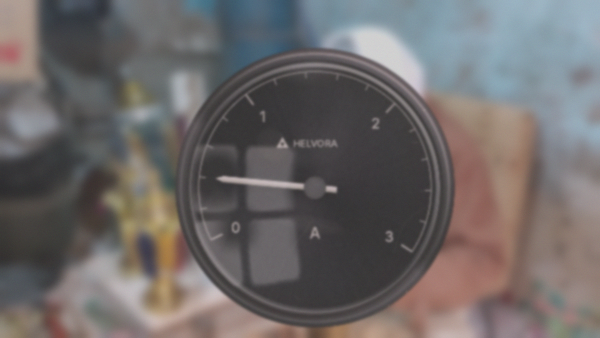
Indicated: value=0.4 unit=A
